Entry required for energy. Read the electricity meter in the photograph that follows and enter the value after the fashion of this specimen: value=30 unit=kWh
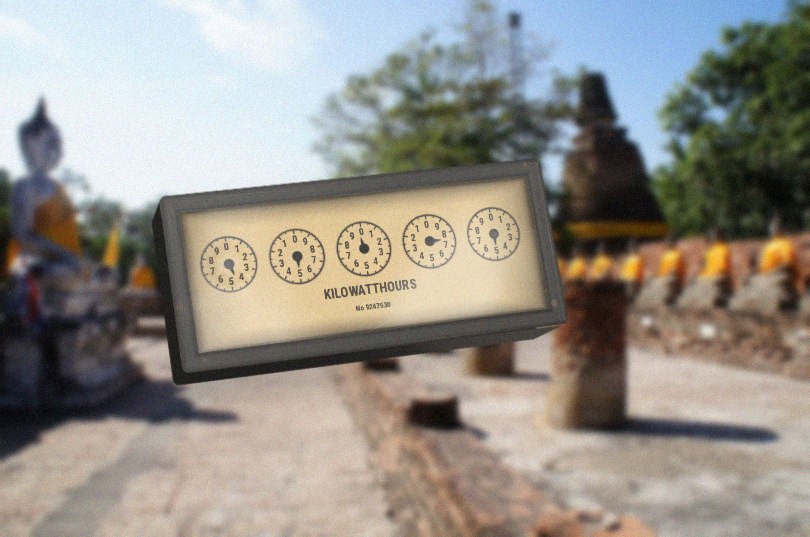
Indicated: value=44975 unit=kWh
